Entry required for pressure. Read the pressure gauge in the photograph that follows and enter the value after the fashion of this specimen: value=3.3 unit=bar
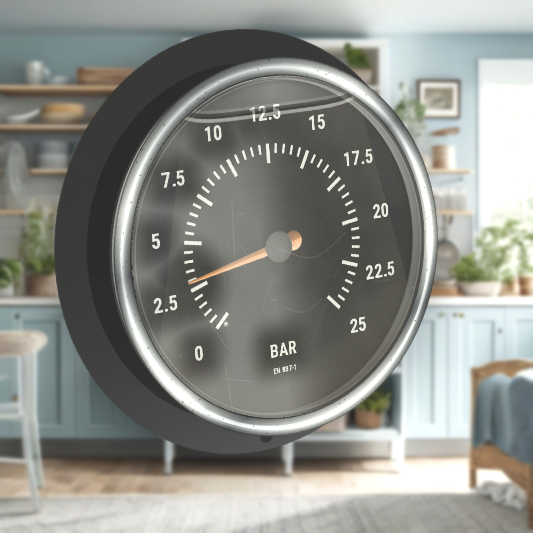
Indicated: value=3 unit=bar
